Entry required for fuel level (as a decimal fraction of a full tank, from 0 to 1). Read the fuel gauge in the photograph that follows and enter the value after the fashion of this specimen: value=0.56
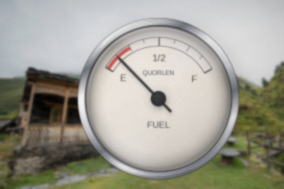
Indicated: value=0.125
